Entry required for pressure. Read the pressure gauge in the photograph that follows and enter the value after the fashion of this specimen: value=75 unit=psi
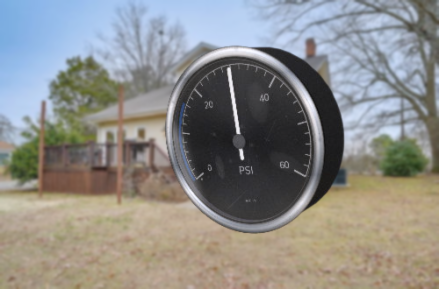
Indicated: value=30 unit=psi
